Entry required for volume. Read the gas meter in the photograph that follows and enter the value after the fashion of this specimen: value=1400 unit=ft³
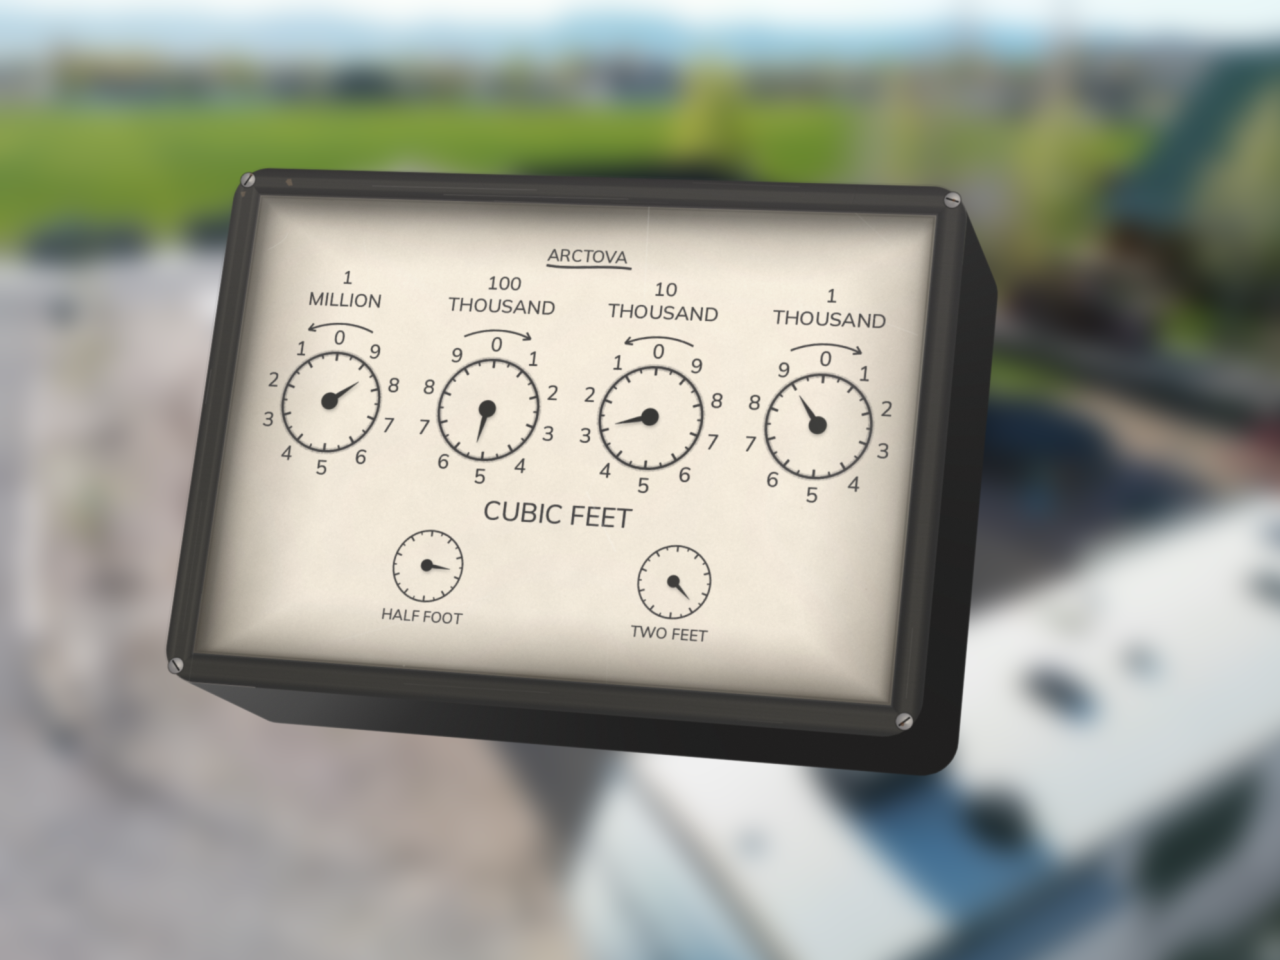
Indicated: value=852900 unit=ft³
